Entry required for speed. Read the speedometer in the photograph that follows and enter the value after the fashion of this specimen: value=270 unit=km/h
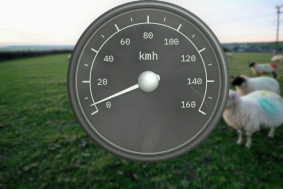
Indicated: value=5 unit=km/h
